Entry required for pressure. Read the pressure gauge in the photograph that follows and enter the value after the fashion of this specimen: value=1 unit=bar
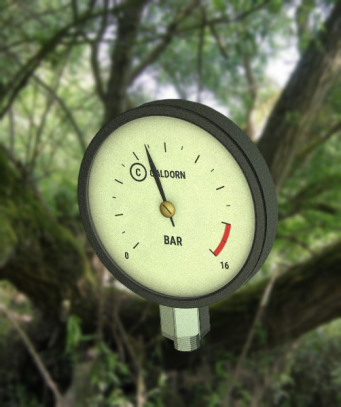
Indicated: value=7 unit=bar
